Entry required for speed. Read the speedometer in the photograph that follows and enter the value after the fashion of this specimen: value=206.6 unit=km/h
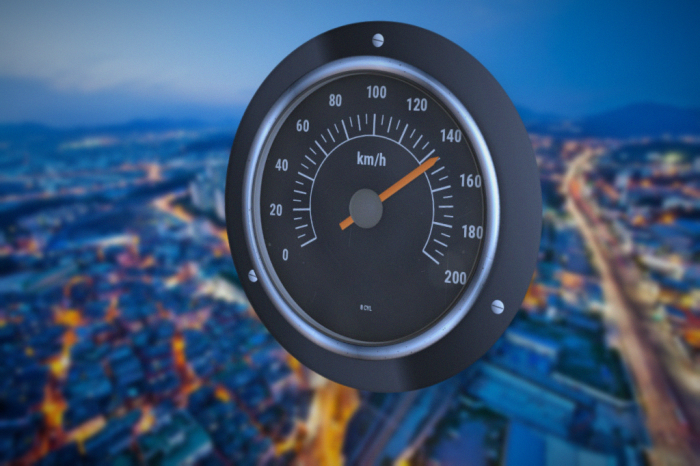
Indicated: value=145 unit=km/h
